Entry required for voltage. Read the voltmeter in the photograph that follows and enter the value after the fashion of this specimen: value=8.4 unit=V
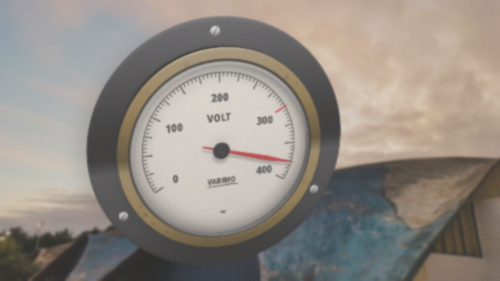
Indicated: value=375 unit=V
